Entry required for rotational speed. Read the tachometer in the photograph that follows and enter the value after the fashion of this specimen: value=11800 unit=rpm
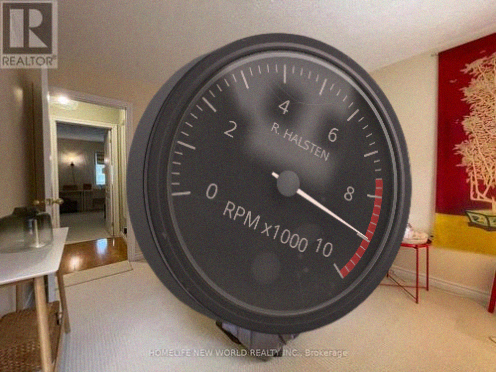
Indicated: value=9000 unit=rpm
